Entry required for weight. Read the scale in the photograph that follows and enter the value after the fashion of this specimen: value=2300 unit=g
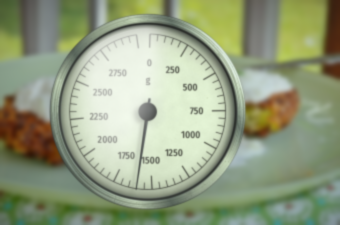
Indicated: value=1600 unit=g
